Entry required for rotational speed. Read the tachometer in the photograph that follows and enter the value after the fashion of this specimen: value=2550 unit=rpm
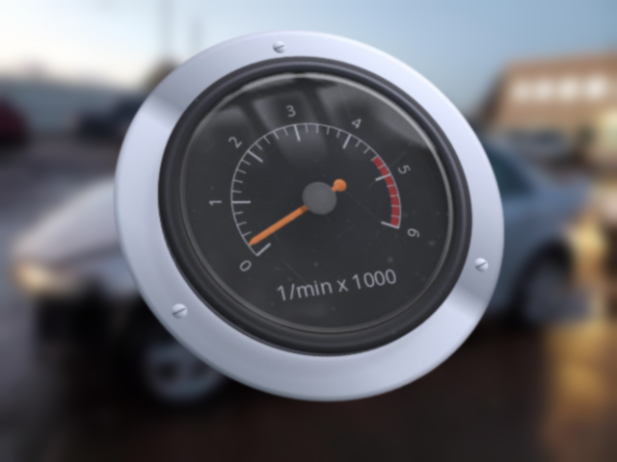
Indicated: value=200 unit=rpm
